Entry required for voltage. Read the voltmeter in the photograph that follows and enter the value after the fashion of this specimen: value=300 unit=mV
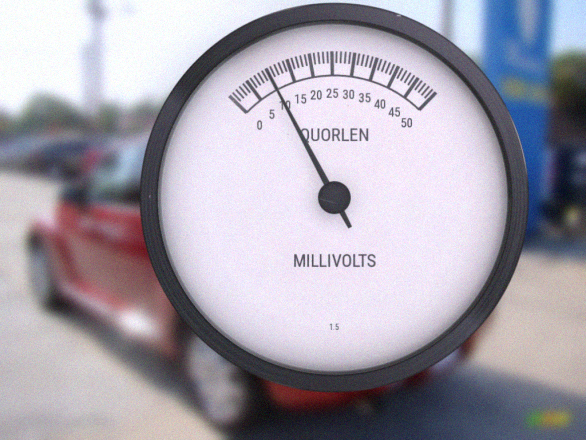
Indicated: value=10 unit=mV
